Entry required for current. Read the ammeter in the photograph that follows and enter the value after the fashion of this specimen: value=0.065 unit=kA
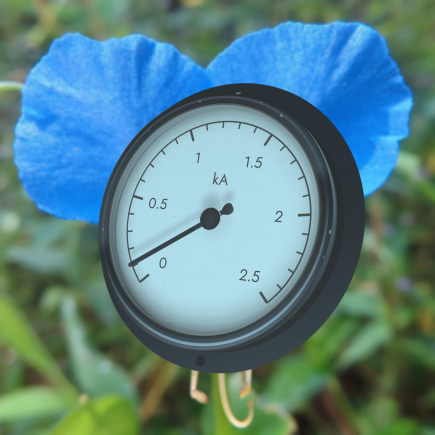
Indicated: value=0.1 unit=kA
